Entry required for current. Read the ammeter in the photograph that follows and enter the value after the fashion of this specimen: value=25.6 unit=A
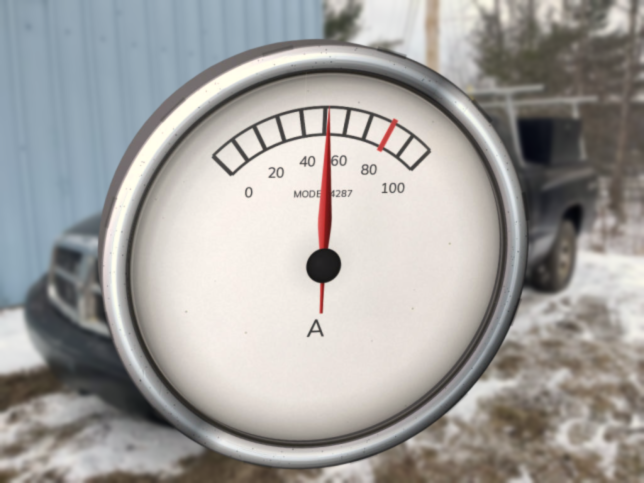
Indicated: value=50 unit=A
